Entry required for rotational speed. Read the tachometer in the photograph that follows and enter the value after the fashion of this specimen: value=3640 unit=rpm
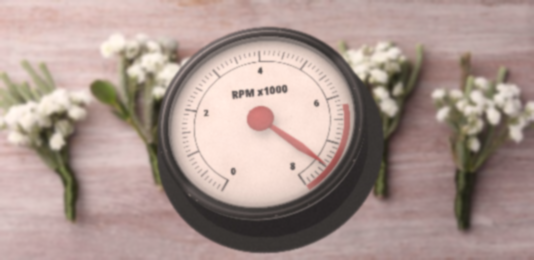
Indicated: value=7500 unit=rpm
